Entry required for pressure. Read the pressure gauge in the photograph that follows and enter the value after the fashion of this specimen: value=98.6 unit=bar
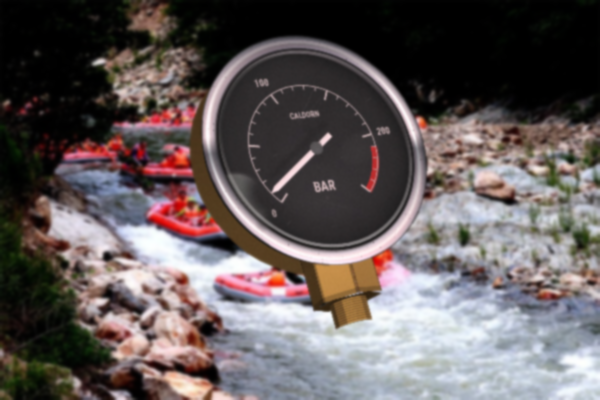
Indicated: value=10 unit=bar
